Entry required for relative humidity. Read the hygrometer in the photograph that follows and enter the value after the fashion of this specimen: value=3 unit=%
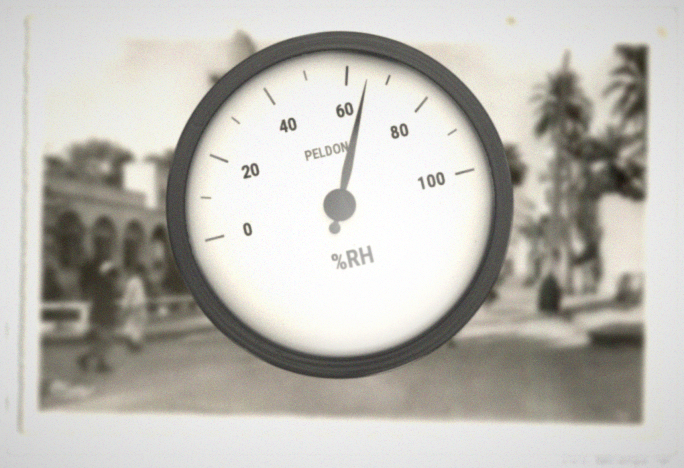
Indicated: value=65 unit=%
